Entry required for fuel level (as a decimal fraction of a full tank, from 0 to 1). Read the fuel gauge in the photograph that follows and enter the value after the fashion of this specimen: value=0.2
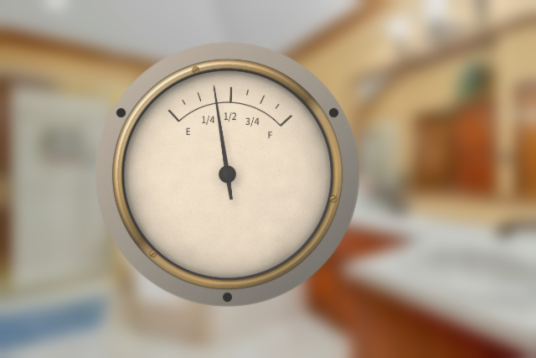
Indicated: value=0.375
